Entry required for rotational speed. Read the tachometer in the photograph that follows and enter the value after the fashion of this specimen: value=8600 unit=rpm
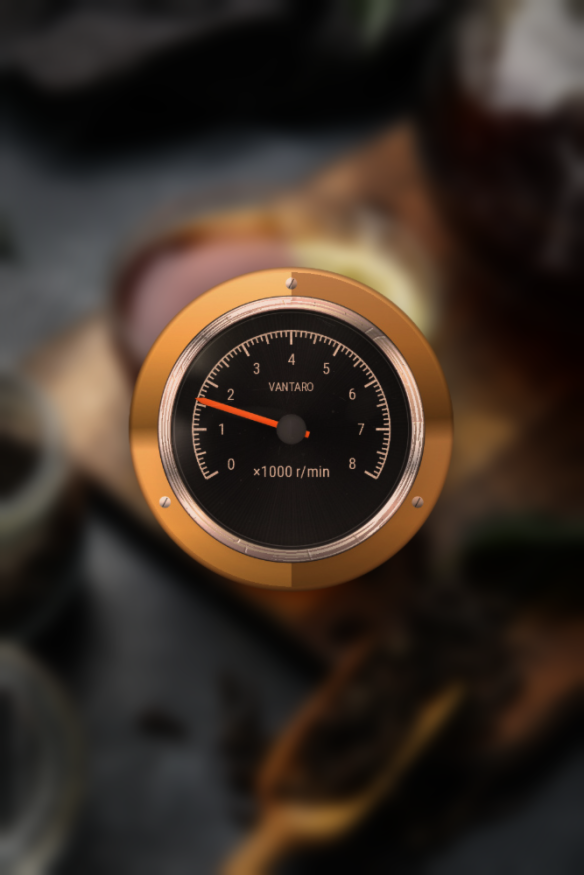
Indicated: value=1600 unit=rpm
